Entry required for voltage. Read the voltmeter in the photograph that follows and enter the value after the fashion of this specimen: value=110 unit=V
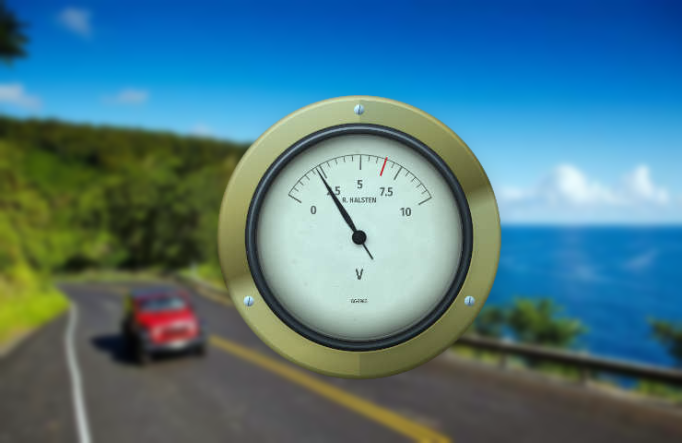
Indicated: value=2.25 unit=V
